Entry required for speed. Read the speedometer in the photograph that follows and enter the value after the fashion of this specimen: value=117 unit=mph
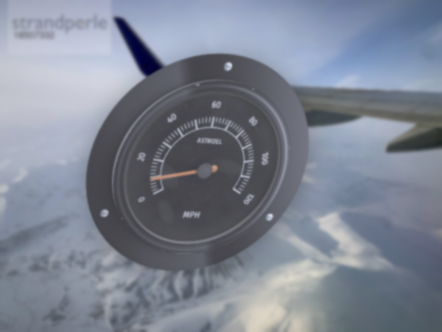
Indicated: value=10 unit=mph
